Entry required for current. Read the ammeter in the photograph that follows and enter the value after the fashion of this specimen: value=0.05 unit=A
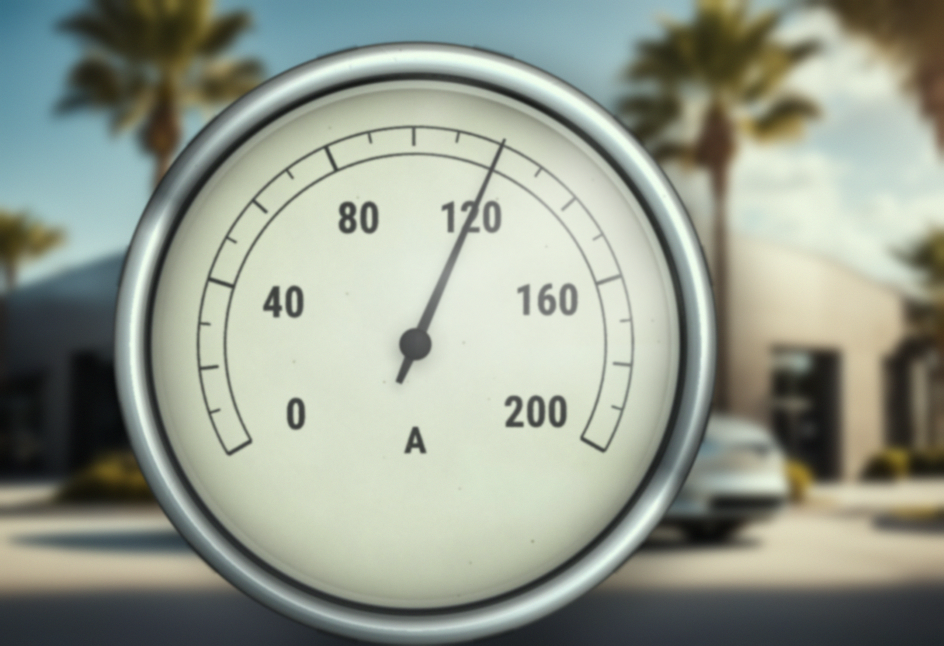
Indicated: value=120 unit=A
